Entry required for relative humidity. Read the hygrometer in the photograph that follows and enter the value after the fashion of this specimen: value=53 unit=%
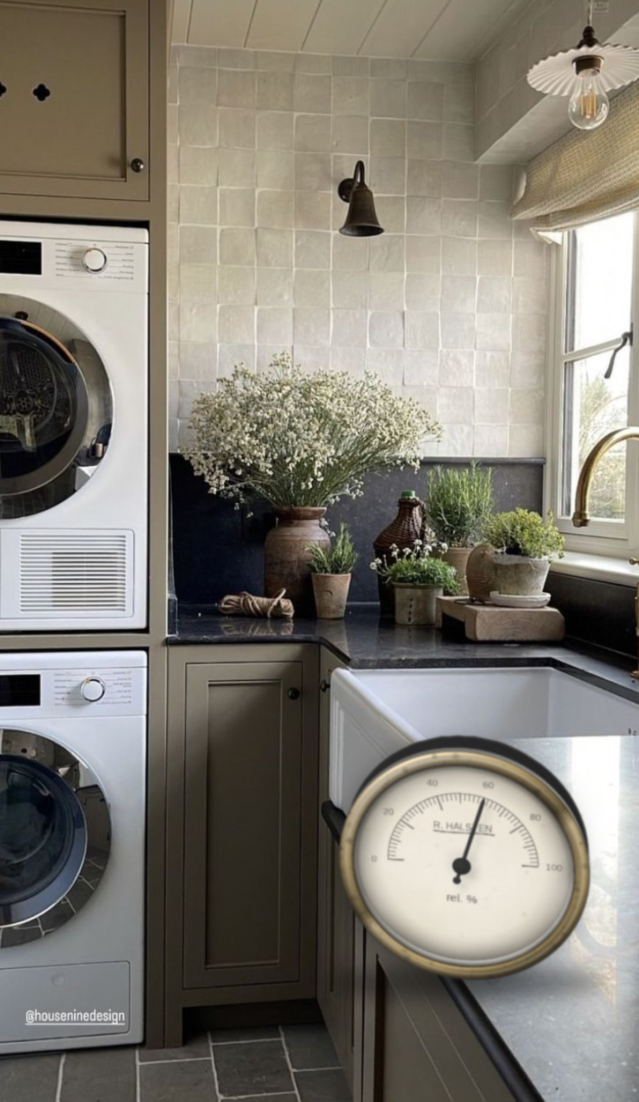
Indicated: value=60 unit=%
